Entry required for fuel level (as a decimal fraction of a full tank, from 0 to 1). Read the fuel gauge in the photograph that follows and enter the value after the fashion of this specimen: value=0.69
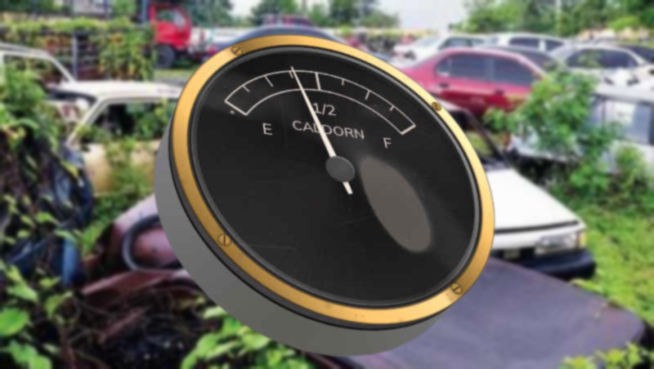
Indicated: value=0.375
